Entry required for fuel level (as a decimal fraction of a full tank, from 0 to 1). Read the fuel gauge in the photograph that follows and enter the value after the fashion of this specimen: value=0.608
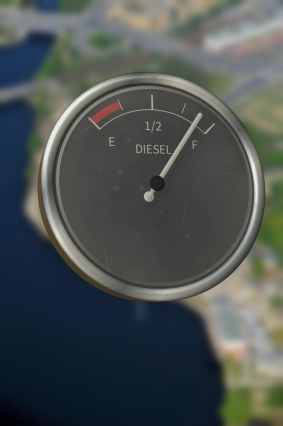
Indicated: value=0.875
